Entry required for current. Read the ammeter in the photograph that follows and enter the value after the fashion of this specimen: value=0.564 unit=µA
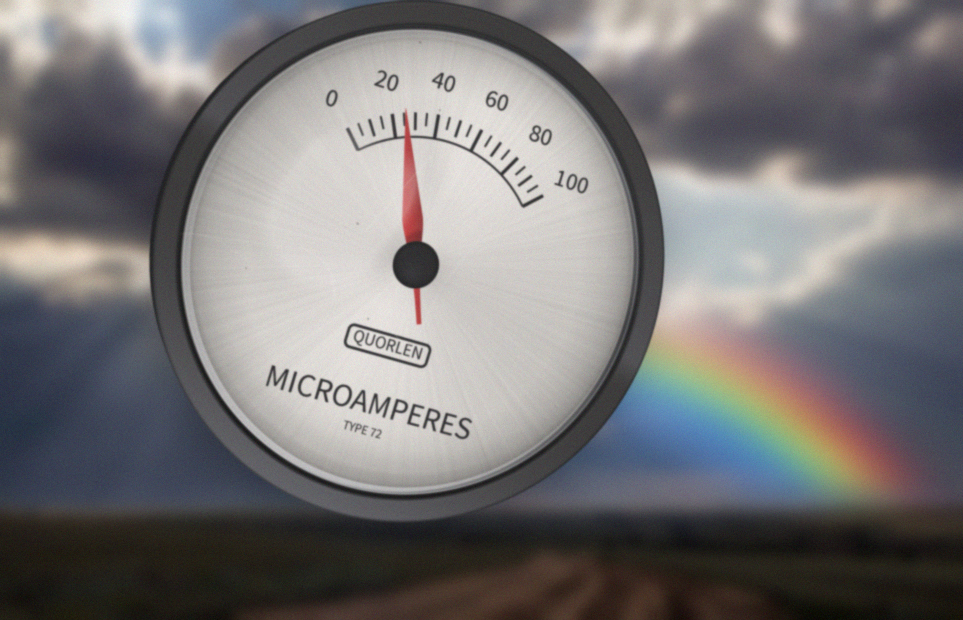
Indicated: value=25 unit=µA
